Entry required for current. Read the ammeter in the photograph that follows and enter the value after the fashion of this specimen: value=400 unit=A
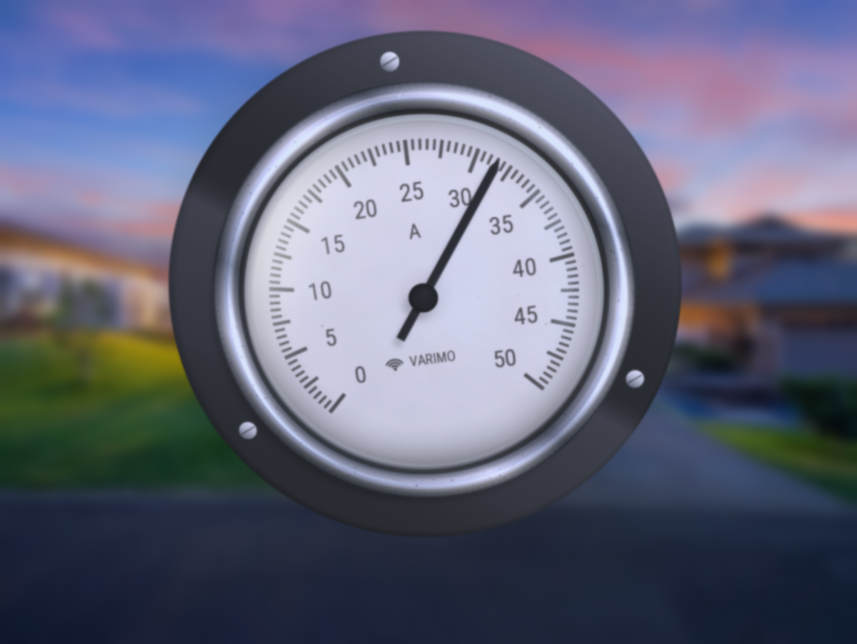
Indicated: value=31.5 unit=A
